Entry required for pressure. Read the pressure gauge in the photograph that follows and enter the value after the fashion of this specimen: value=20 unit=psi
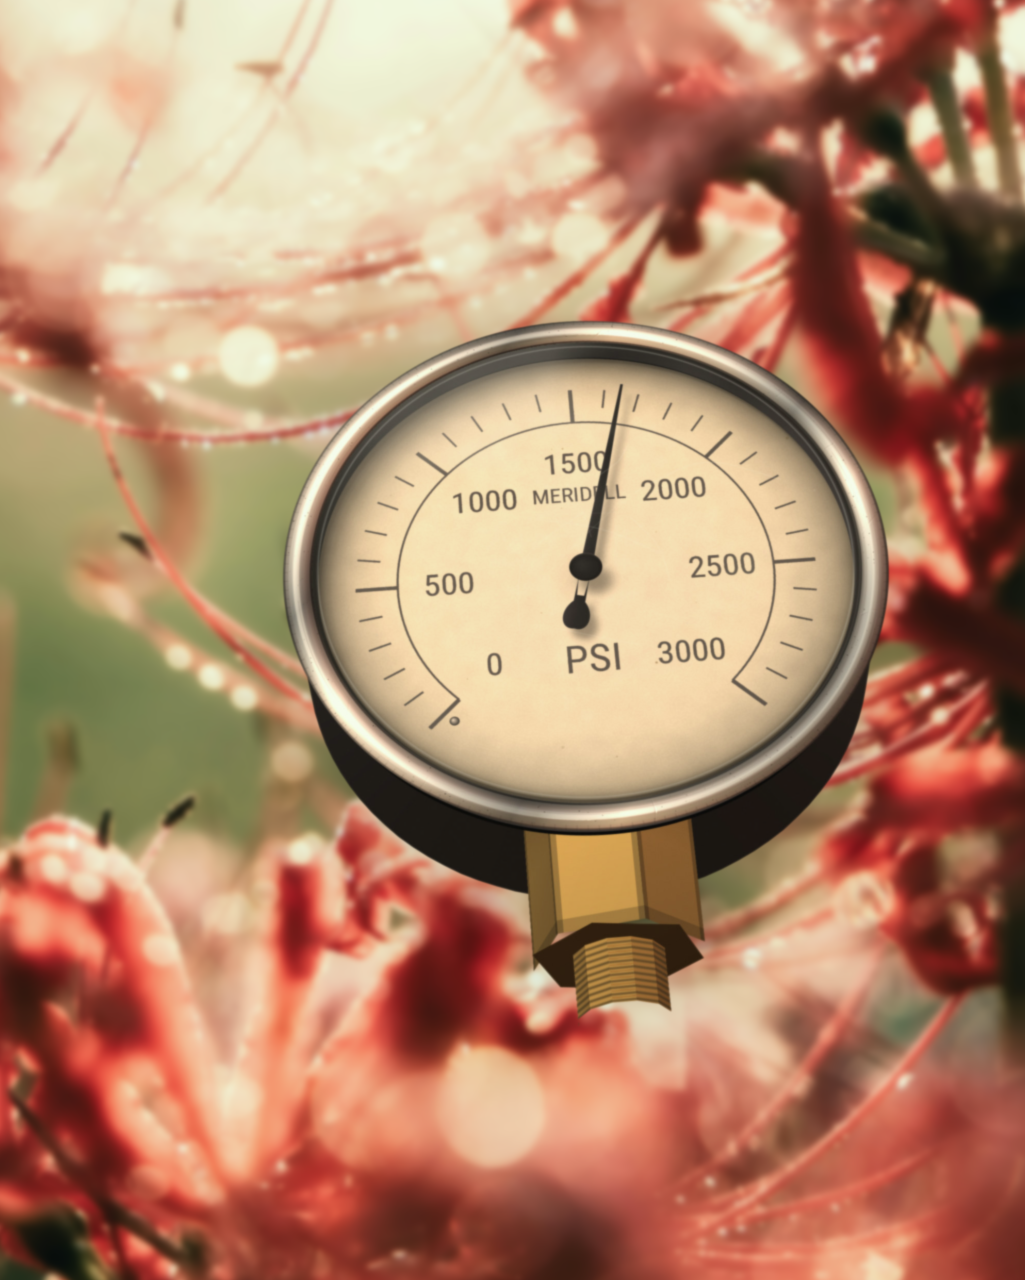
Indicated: value=1650 unit=psi
